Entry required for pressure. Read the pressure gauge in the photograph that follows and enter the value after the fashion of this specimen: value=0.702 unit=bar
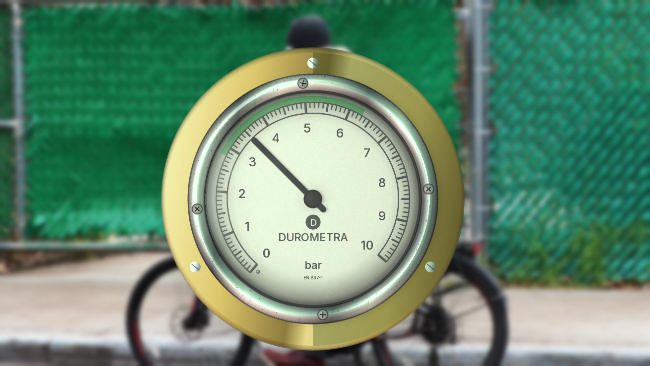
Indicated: value=3.5 unit=bar
